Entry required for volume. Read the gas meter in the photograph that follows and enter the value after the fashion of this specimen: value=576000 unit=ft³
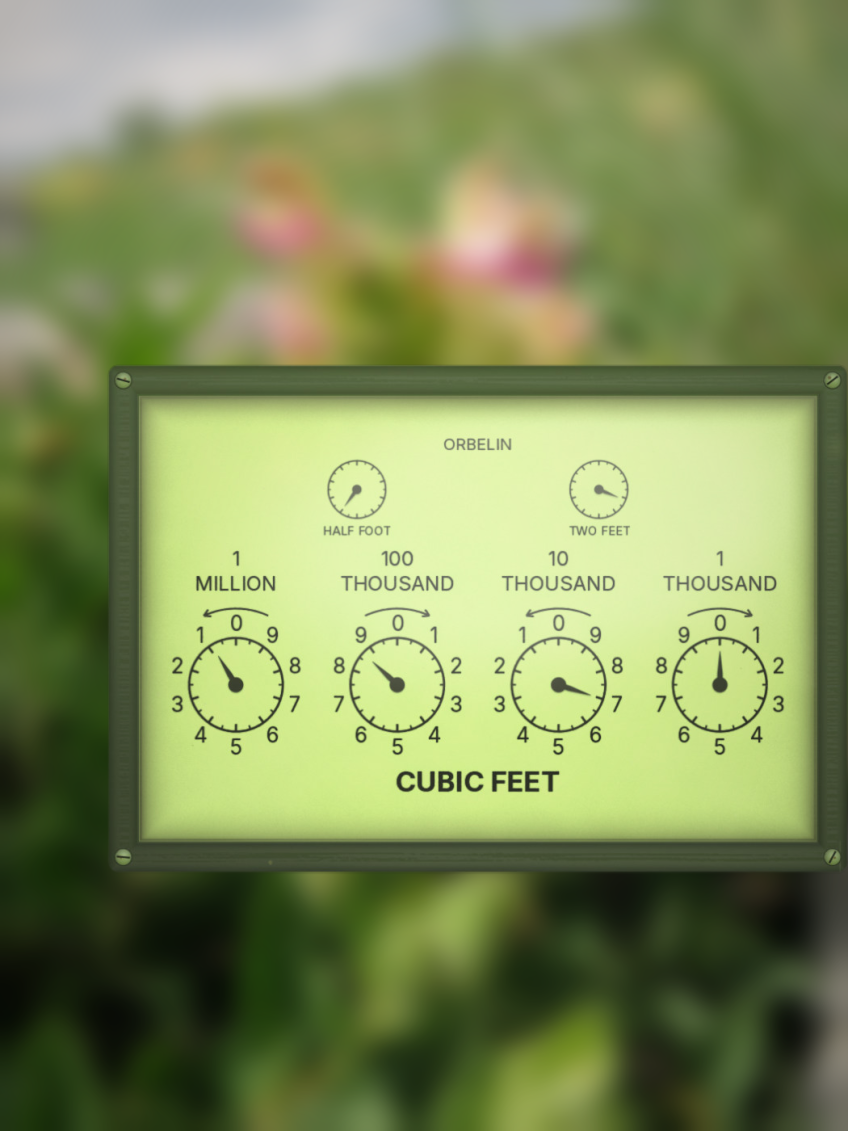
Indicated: value=87000 unit=ft³
